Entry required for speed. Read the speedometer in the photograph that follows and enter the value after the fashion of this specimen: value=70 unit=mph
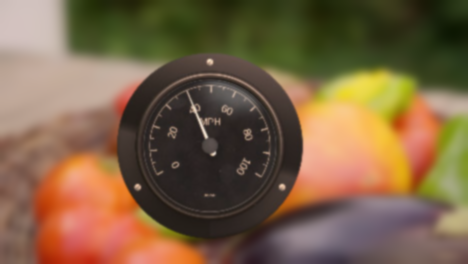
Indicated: value=40 unit=mph
